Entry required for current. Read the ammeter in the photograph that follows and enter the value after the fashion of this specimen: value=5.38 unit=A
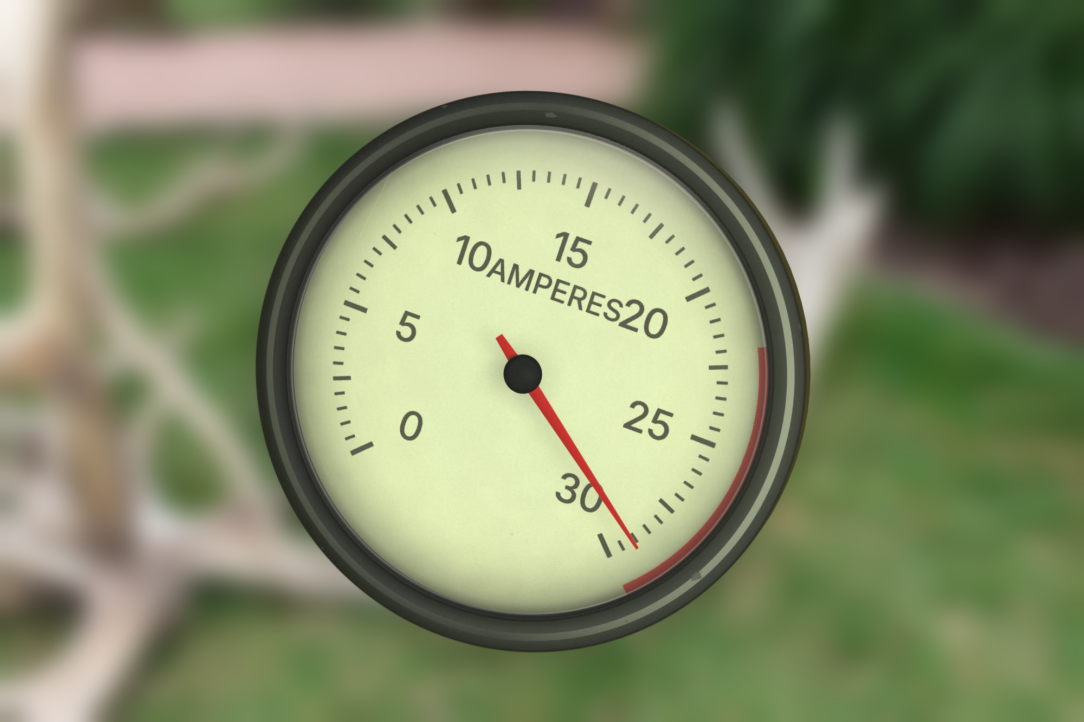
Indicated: value=29 unit=A
